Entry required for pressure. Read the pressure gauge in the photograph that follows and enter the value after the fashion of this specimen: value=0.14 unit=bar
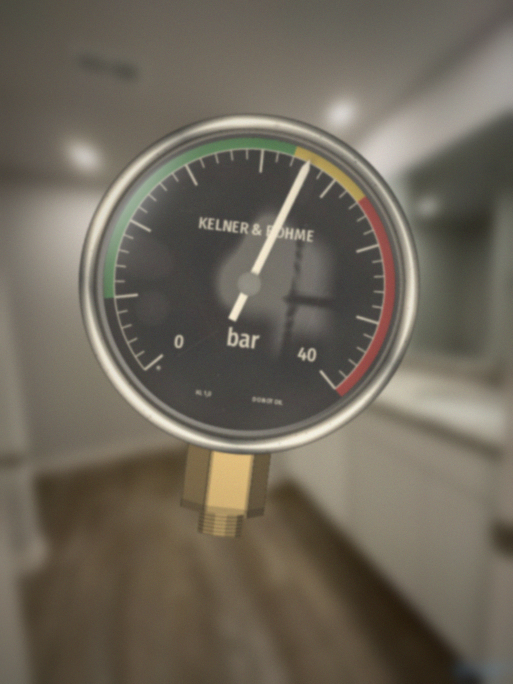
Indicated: value=23 unit=bar
